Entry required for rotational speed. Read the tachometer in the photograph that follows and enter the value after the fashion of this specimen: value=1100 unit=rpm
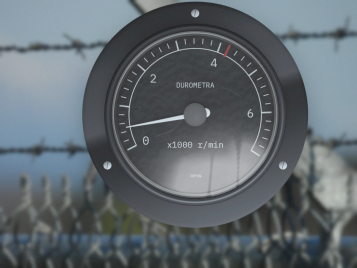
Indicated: value=500 unit=rpm
